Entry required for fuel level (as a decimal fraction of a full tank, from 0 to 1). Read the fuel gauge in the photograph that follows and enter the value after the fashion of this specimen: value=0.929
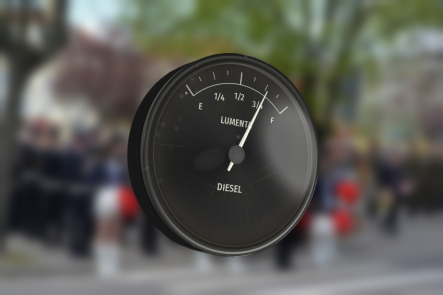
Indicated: value=0.75
